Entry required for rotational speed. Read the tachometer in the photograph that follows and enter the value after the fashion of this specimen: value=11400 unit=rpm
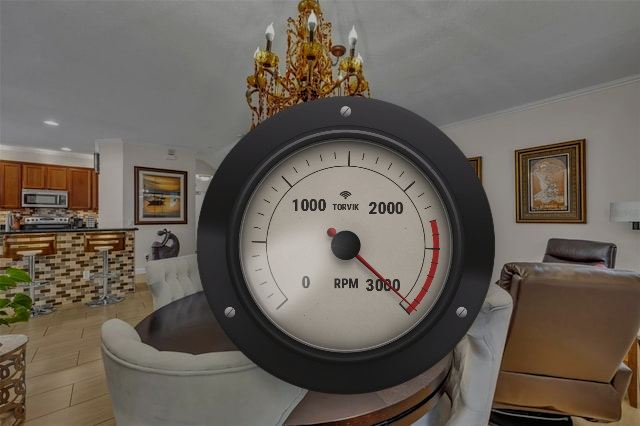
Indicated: value=2950 unit=rpm
